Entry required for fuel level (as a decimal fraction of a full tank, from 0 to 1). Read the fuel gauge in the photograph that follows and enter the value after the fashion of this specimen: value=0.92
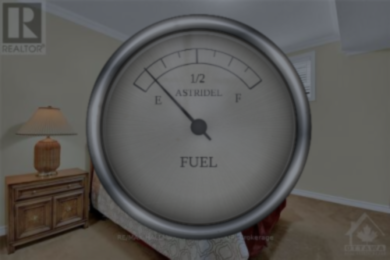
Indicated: value=0.125
